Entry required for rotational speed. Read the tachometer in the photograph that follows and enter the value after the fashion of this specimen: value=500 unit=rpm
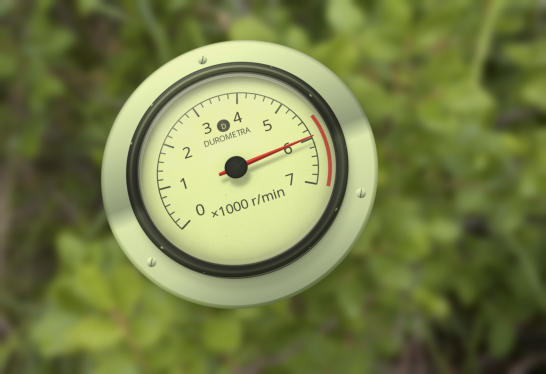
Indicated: value=6000 unit=rpm
